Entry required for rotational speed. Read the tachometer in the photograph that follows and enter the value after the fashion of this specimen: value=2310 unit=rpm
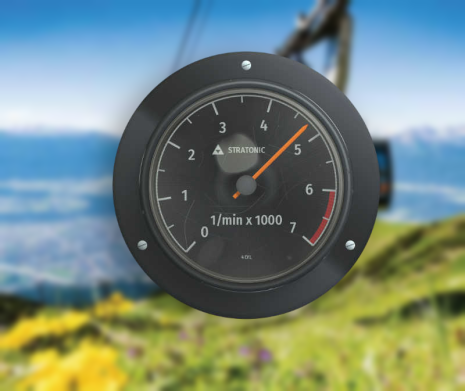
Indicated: value=4750 unit=rpm
